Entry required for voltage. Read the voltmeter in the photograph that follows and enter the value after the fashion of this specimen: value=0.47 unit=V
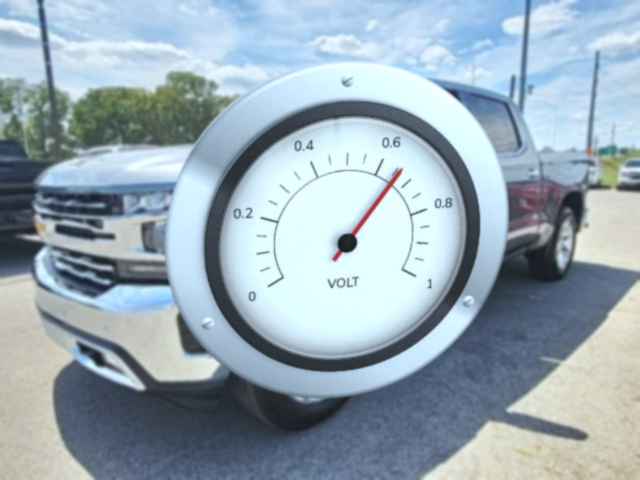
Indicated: value=0.65 unit=V
